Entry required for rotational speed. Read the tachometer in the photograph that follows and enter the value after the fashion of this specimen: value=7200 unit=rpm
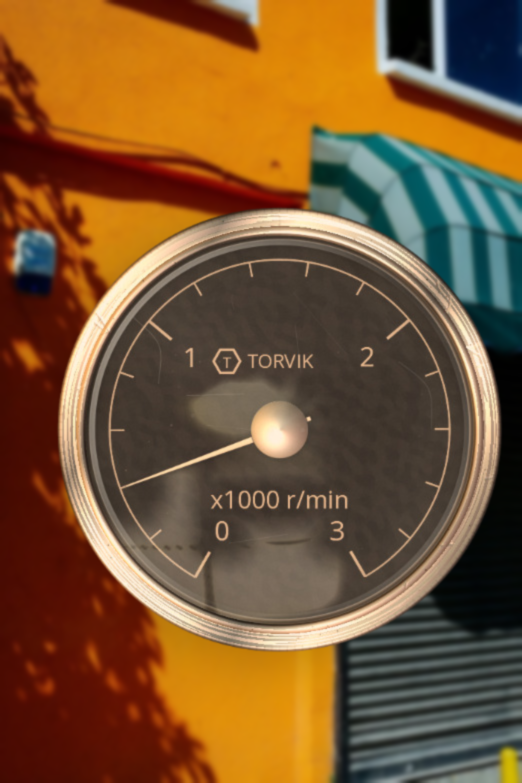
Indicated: value=400 unit=rpm
